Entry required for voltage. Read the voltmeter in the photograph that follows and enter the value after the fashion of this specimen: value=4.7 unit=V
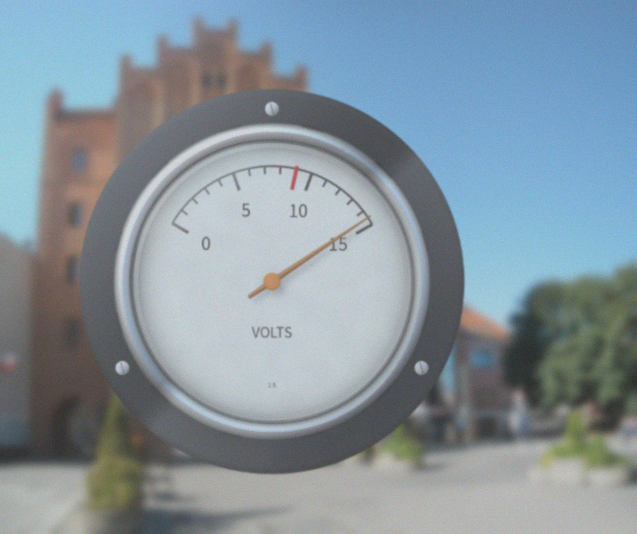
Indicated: value=14.5 unit=V
